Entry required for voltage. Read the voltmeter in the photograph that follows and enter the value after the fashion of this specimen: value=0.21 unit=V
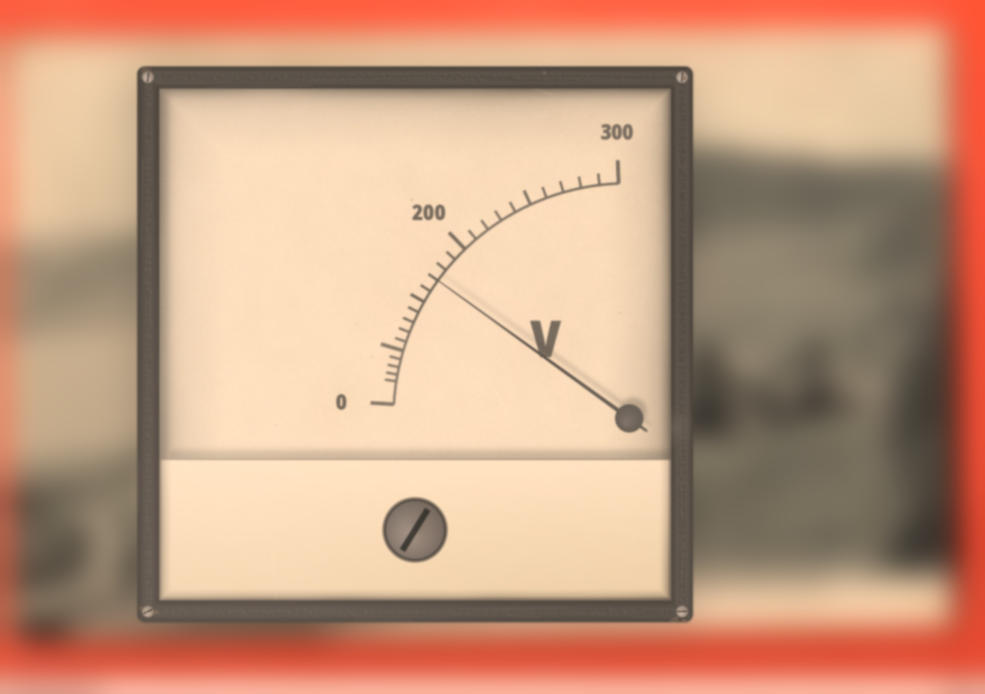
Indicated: value=170 unit=V
